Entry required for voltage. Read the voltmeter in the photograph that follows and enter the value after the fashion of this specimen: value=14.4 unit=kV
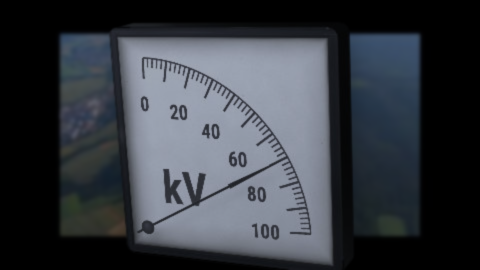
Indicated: value=70 unit=kV
